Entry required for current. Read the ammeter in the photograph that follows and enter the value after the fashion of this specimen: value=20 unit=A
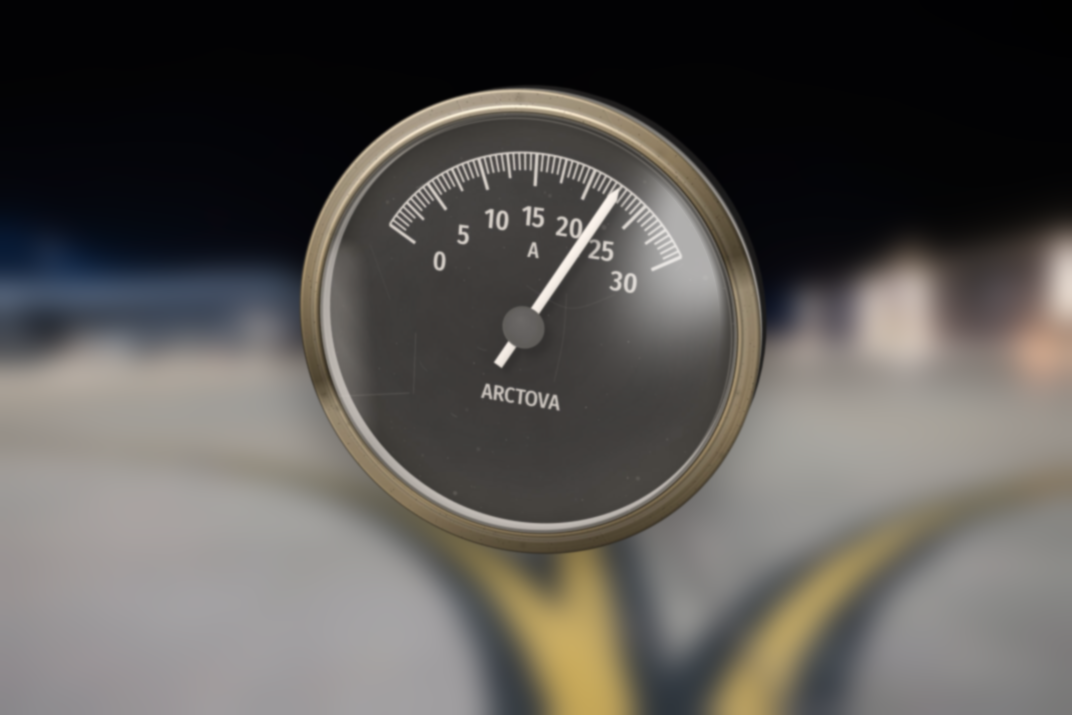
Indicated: value=22.5 unit=A
